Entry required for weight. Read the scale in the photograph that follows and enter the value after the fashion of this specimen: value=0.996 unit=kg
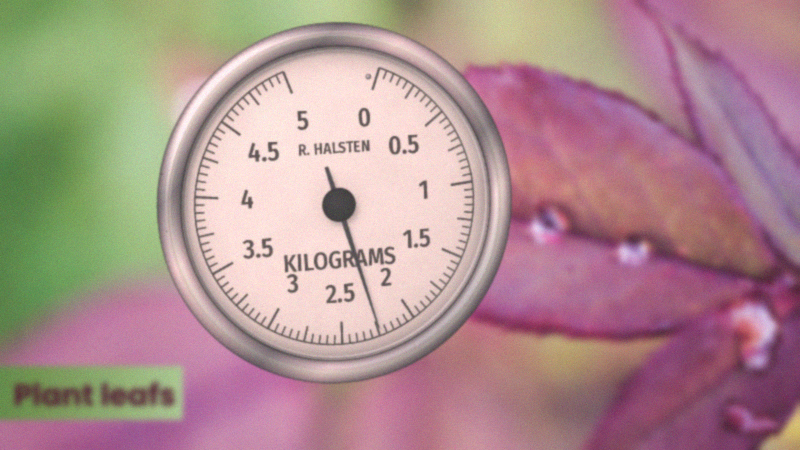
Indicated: value=2.25 unit=kg
